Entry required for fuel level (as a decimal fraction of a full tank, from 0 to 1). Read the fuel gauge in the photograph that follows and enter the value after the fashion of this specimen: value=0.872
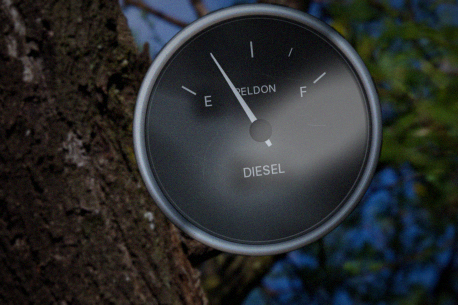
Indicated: value=0.25
